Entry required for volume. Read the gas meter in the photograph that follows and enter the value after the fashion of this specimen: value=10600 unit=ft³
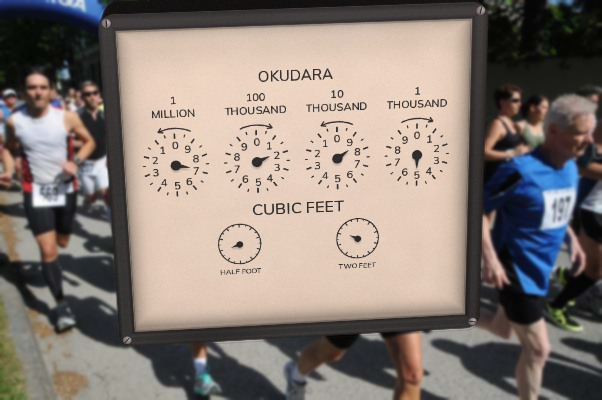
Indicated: value=718500 unit=ft³
